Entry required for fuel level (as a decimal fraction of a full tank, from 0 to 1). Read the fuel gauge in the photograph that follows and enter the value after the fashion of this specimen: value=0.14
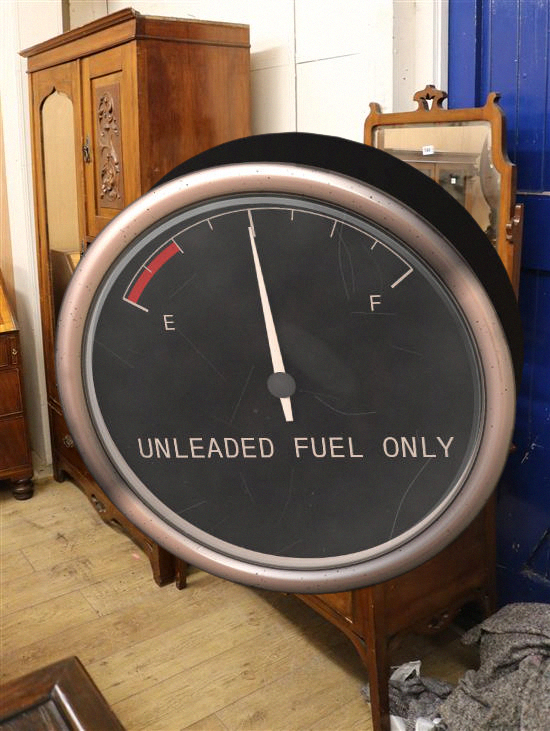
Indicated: value=0.5
